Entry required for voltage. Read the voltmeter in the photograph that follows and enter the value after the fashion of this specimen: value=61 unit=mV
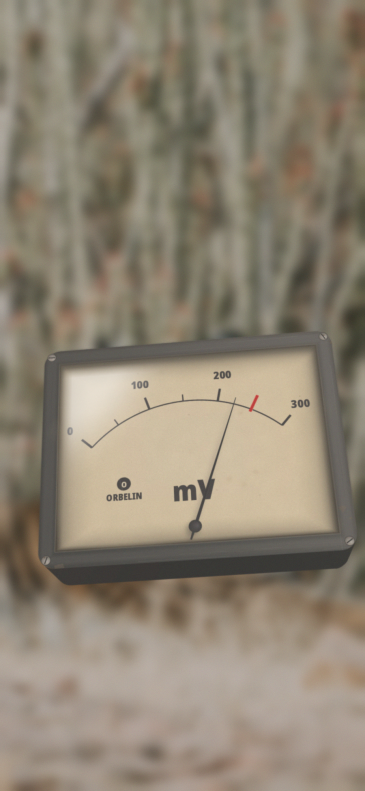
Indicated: value=225 unit=mV
